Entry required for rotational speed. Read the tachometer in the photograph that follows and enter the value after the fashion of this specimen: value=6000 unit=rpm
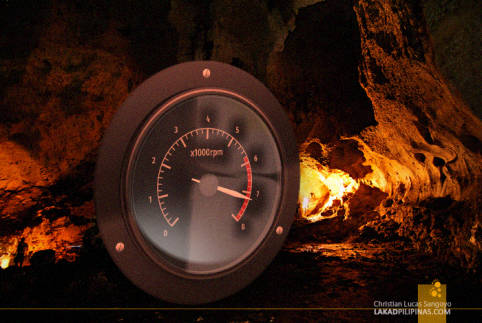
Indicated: value=7200 unit=rpm
